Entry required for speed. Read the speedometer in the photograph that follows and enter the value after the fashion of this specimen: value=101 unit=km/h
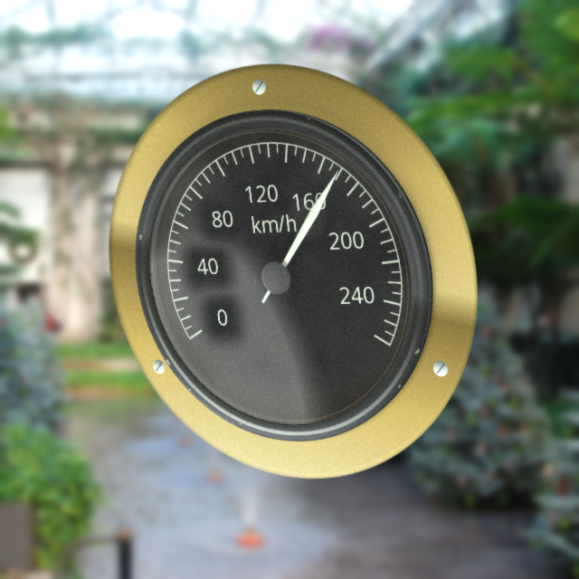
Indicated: value=170 unit=km/h
